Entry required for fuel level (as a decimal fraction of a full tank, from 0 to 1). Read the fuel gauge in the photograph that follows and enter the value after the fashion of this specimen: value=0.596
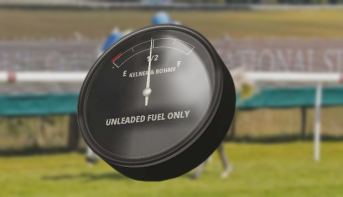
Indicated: value=0.5
